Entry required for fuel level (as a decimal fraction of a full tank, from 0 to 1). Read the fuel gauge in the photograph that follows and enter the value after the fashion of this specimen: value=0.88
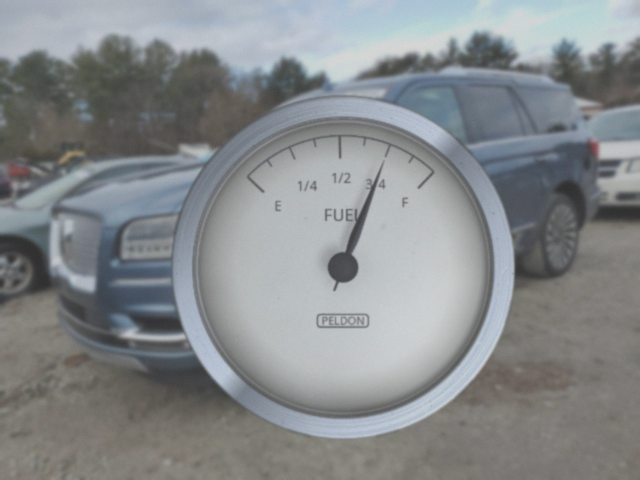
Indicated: value=0.75
